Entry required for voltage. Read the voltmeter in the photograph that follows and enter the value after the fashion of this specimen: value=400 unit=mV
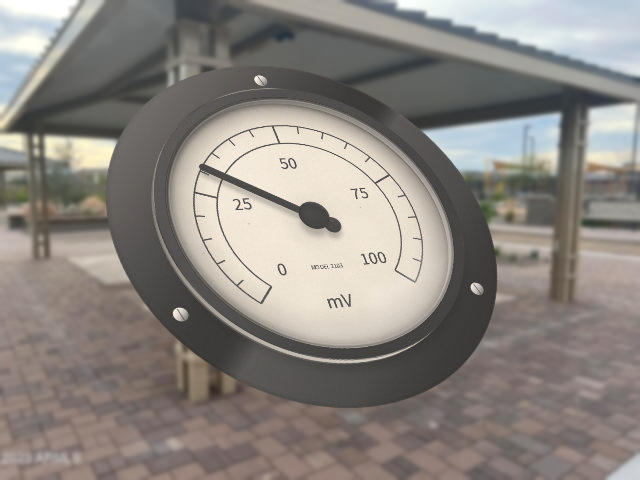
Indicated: value=30 unit=mV
